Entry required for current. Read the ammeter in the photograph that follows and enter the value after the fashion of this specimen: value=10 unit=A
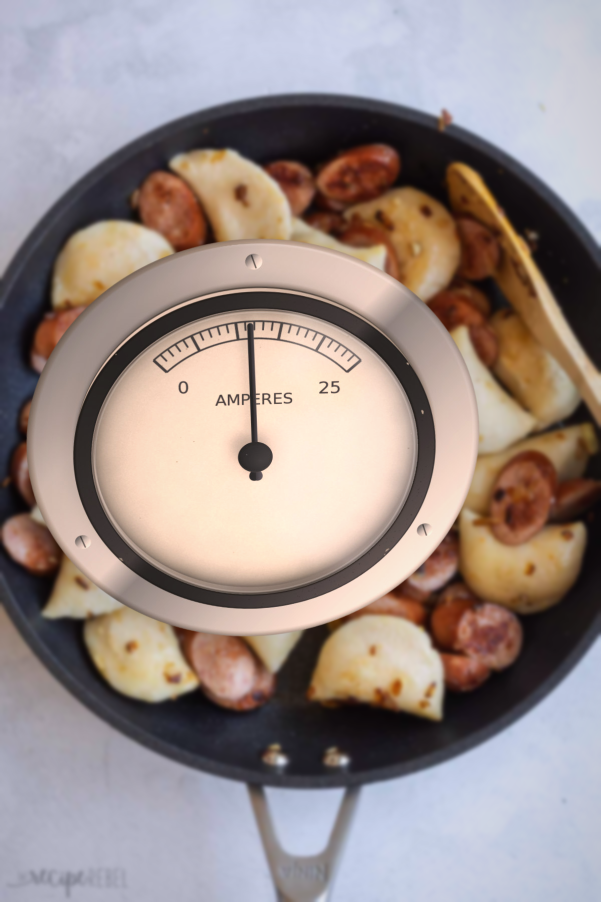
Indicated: value=11.5 unit=A
